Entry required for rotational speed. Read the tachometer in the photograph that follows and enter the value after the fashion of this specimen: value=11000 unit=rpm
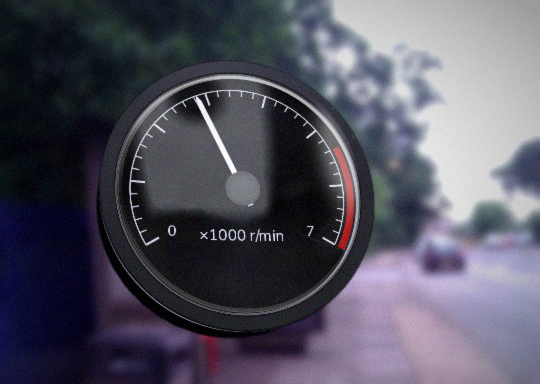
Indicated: value=2800 unit=rpm
